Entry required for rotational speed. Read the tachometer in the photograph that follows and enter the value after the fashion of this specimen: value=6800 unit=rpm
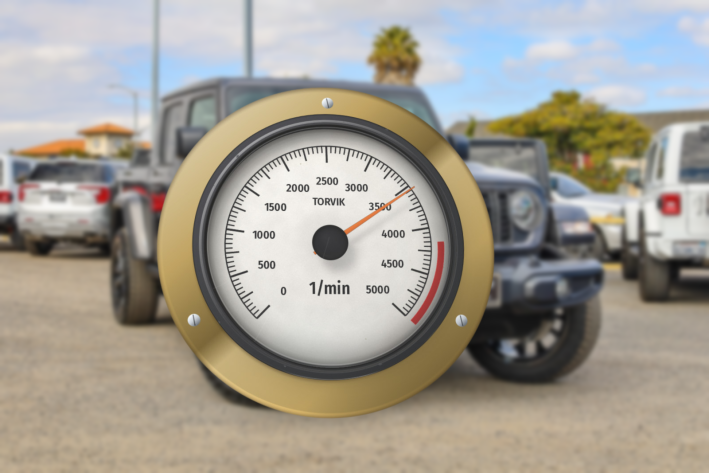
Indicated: value=3550 unit=rpm
